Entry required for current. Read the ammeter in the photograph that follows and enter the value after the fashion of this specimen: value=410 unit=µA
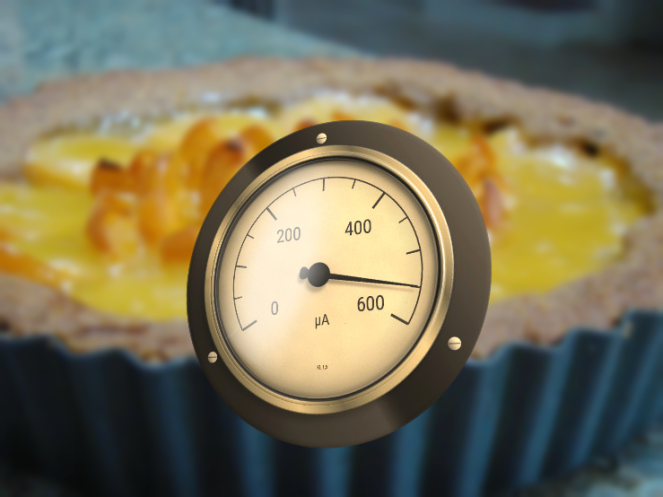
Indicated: value=550 unit=µA
